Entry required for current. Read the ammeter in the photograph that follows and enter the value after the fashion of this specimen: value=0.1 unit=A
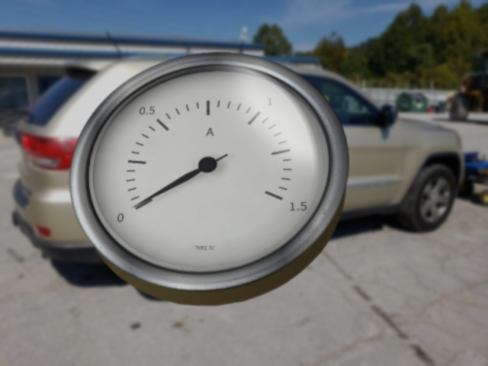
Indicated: value=0 unit=A
